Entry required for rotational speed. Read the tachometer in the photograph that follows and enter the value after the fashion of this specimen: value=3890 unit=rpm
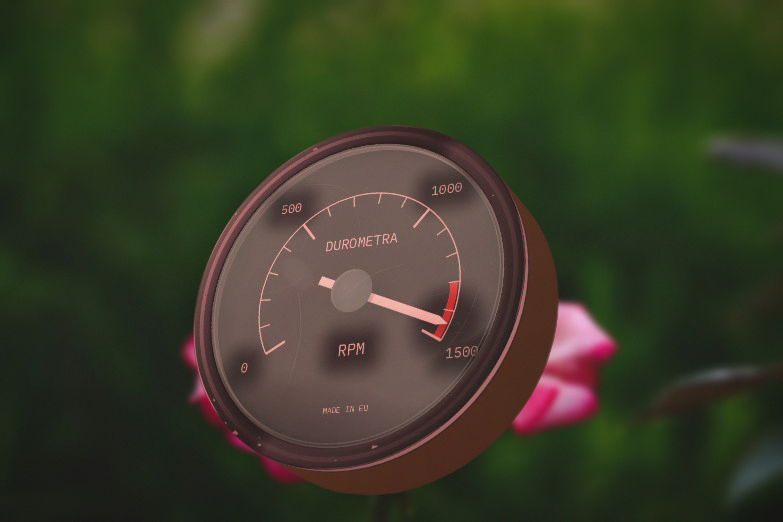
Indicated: value=1450 unit=rpm
